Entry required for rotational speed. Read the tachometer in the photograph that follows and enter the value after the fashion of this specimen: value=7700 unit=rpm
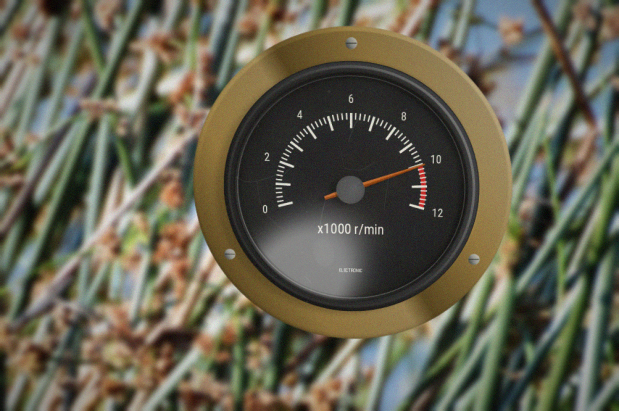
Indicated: value=10000 unit=rpm
